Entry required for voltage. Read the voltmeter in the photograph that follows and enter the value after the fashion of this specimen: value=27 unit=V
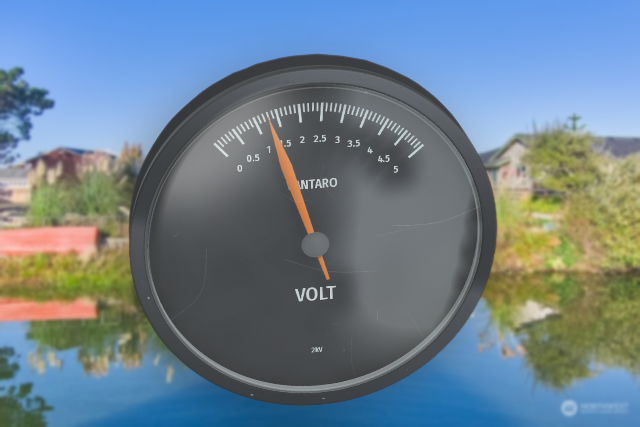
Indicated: value=1.3 unit=V
